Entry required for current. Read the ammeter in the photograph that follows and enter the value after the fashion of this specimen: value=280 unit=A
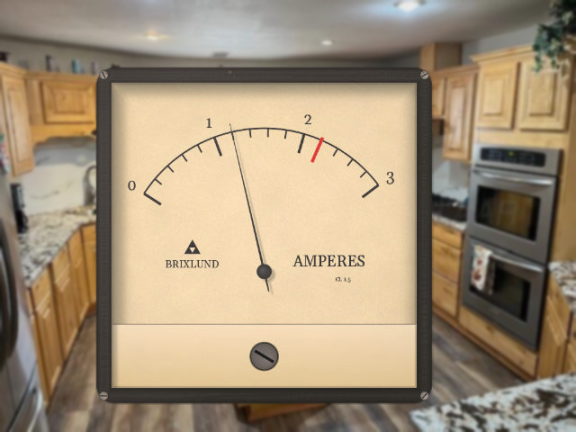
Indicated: value=1.2 unit=A
